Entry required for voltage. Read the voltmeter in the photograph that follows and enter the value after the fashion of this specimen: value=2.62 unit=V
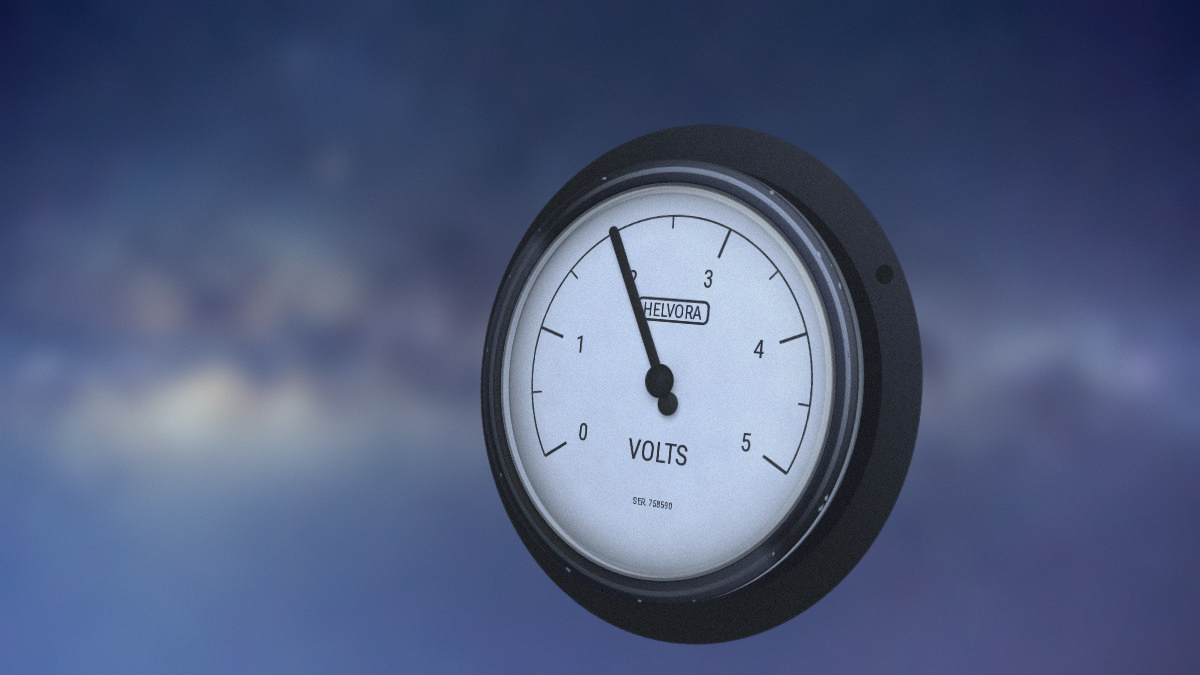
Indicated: value=2 unit=V
